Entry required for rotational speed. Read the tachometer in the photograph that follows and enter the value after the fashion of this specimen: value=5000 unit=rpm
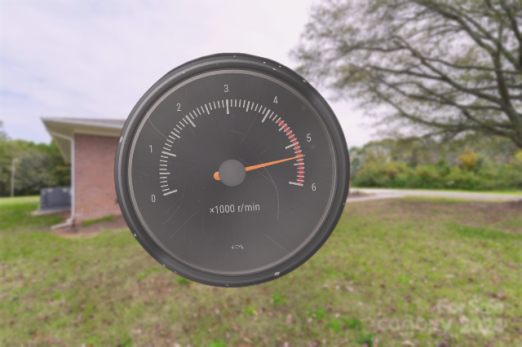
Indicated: value=5300 unit=rpm
